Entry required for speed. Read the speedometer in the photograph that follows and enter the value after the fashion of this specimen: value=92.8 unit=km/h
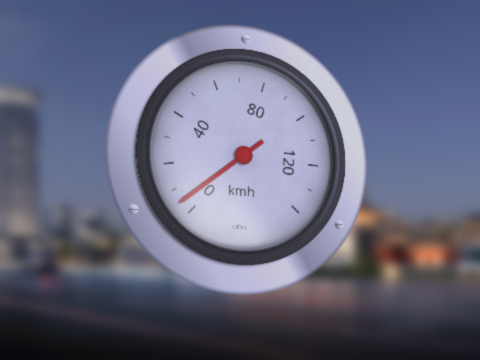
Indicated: value=5 unit=km/h
